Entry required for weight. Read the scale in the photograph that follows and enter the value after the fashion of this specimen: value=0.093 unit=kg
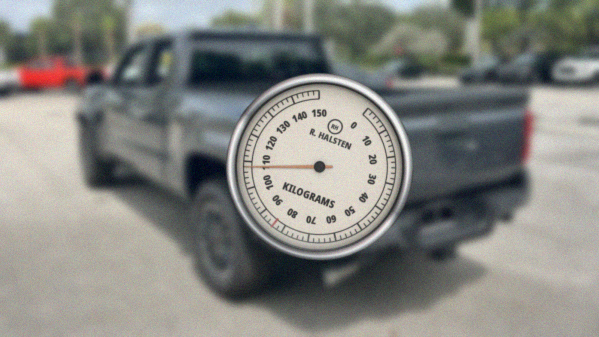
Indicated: value=108 unit=kg
